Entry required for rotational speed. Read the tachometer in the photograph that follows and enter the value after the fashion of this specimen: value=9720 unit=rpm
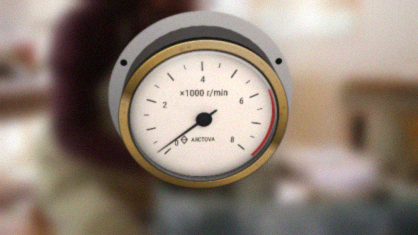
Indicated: value=250 unit=rpm
